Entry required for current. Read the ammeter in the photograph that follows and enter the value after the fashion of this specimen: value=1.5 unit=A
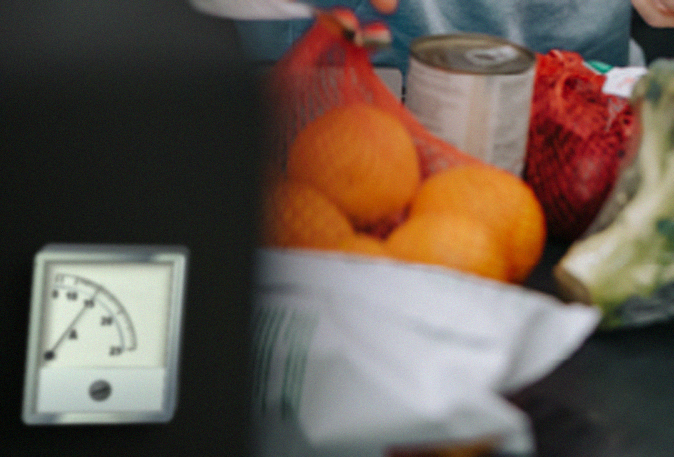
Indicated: value=15 unit=A
